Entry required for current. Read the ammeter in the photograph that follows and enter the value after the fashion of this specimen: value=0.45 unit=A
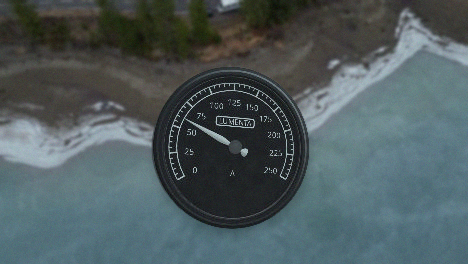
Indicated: value=60 unit=A
